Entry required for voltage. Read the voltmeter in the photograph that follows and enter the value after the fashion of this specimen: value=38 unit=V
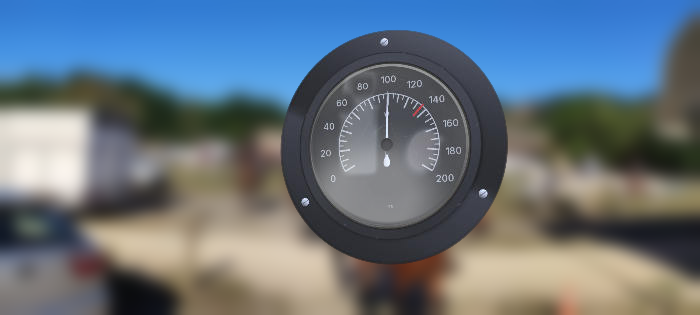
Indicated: value=100 unit=V
